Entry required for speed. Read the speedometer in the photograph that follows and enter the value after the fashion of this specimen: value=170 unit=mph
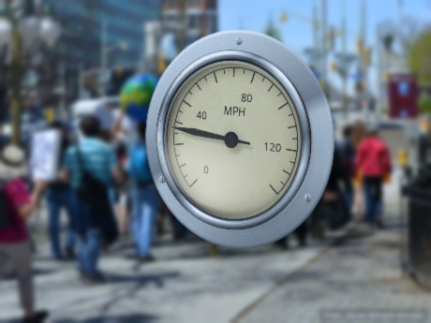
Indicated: value=27.5 unit=mph
